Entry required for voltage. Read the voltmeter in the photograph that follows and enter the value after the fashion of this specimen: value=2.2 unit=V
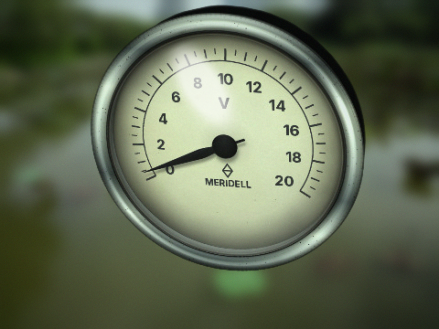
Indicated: value=0.5 unit=V
